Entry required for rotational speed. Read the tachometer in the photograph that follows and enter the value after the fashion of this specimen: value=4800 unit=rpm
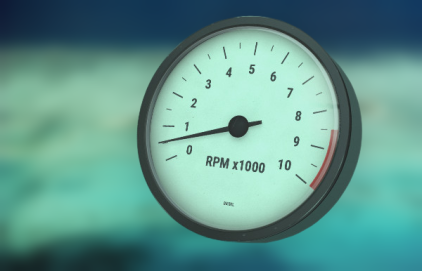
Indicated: value=500 unit=rpm
